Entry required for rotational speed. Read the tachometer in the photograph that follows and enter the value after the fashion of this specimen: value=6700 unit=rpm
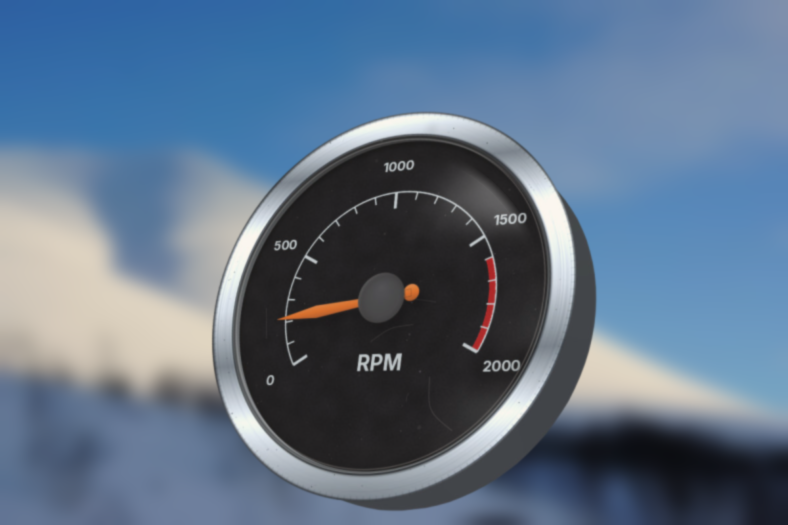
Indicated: value=200 unit=rpm
